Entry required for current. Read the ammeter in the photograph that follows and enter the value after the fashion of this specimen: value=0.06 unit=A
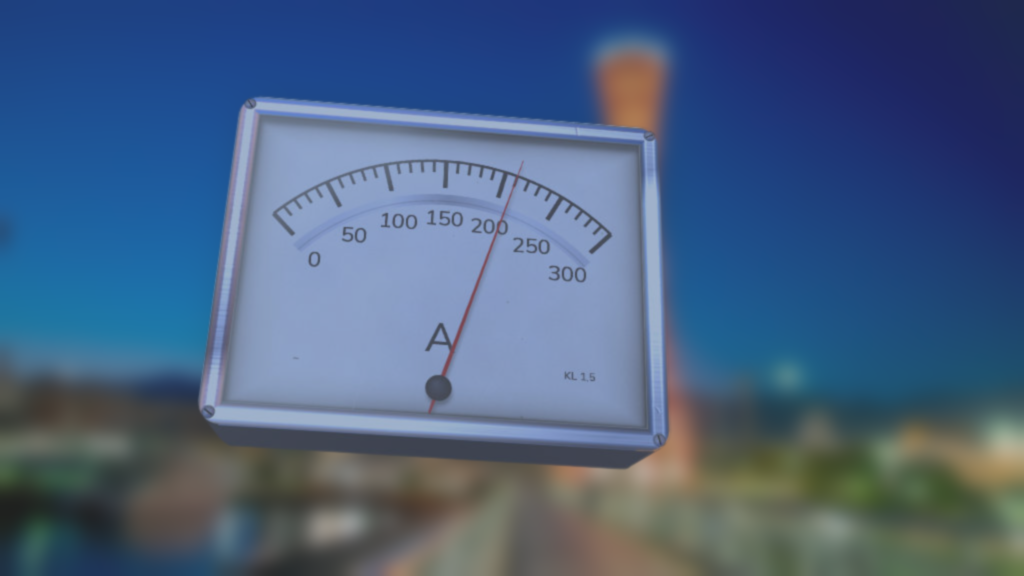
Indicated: value=210 unit=A
